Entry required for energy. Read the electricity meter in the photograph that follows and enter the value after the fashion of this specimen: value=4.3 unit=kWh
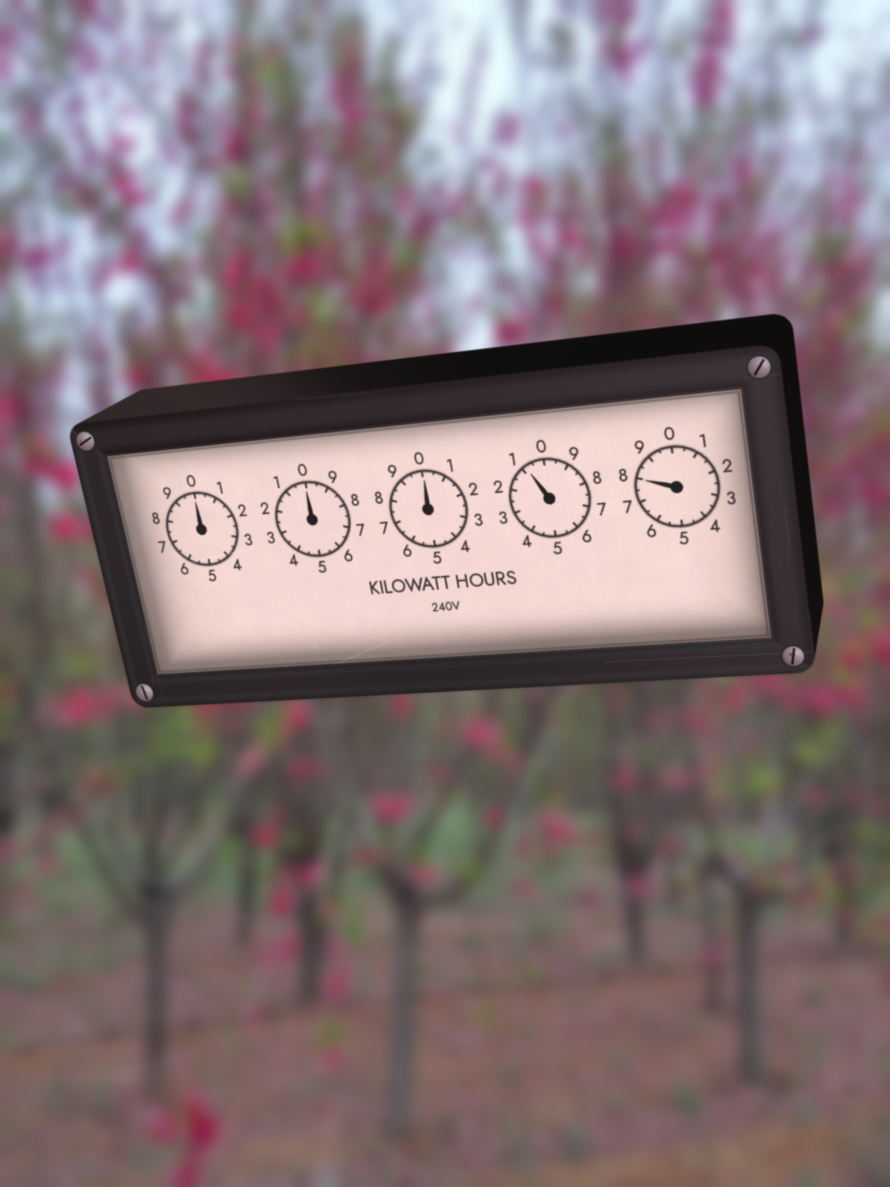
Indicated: value=8 unit=kWh
